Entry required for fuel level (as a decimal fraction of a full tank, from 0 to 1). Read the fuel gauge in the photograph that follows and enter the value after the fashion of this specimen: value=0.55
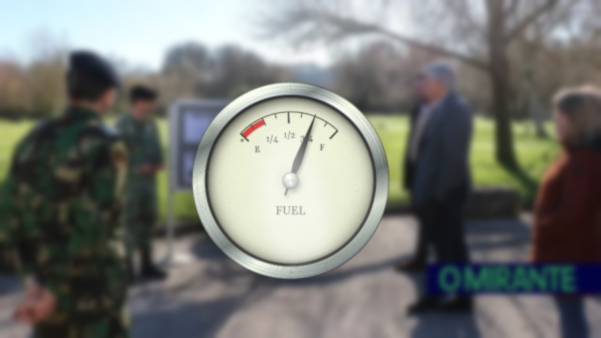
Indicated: value=0.75
